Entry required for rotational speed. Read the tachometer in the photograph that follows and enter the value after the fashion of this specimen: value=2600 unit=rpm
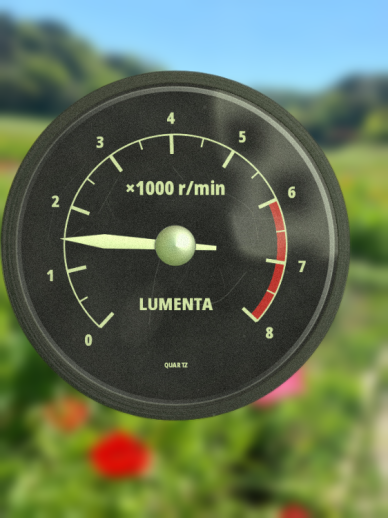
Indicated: value=1500 unit=rpm
